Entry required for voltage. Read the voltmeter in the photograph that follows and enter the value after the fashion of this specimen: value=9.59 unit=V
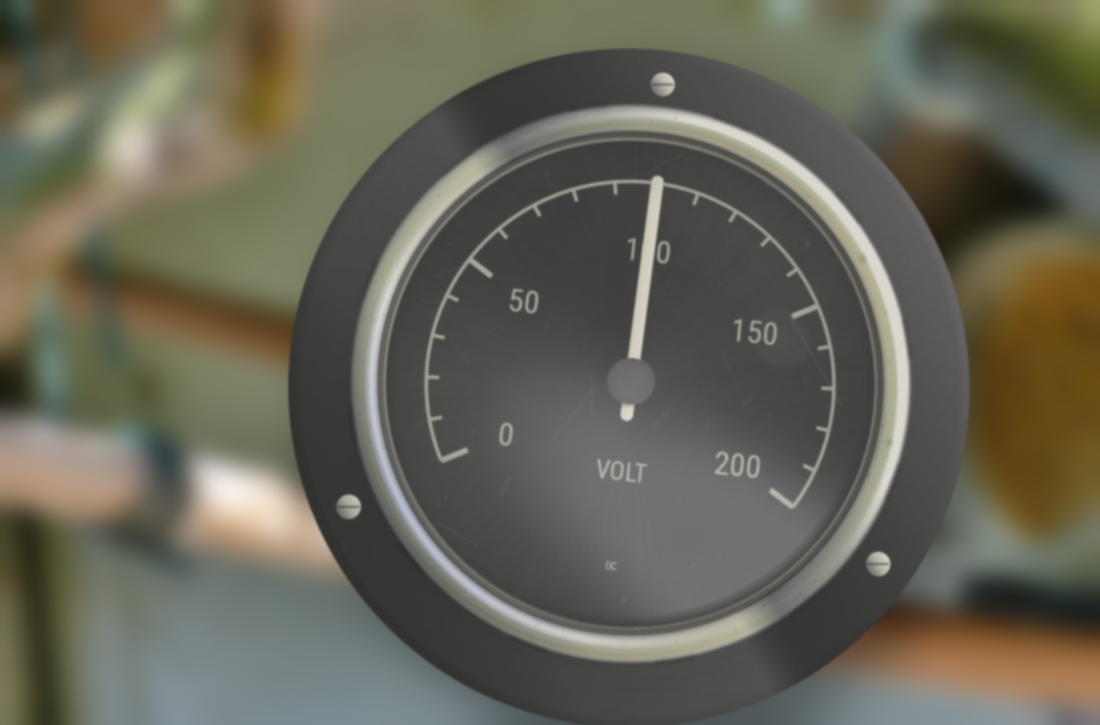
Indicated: value=100 unit=V
